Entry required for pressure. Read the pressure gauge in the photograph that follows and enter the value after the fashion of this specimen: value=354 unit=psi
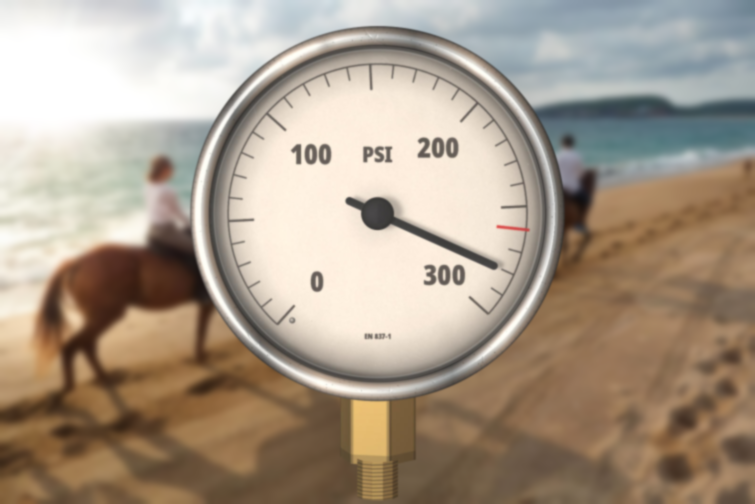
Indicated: value=280 unit=psi
